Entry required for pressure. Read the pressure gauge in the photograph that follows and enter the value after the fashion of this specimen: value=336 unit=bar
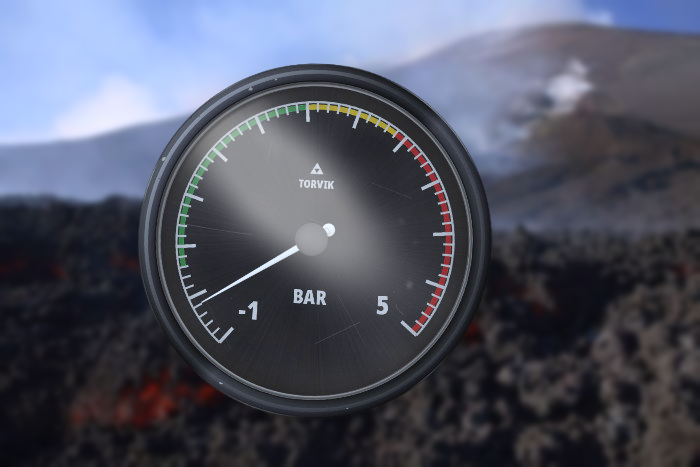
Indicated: value=-0.6 unit=bar
